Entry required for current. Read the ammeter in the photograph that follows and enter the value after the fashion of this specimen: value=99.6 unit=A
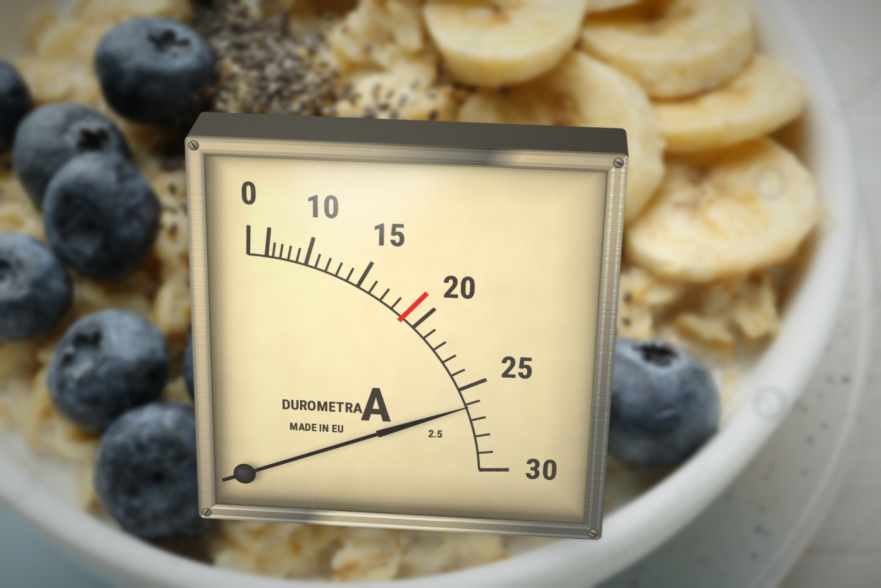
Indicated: value=26 unit=A
